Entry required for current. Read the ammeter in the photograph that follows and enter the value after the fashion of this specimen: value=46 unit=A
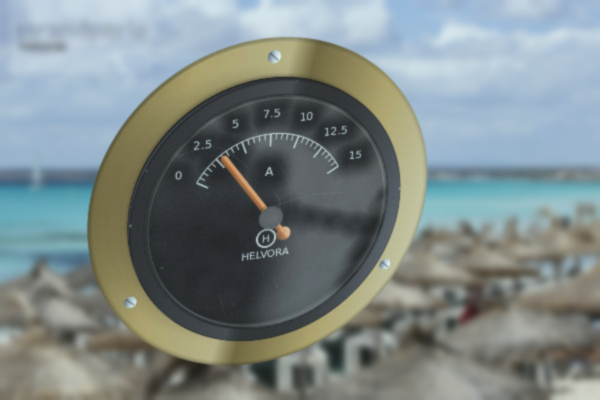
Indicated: value=3 unit=A
